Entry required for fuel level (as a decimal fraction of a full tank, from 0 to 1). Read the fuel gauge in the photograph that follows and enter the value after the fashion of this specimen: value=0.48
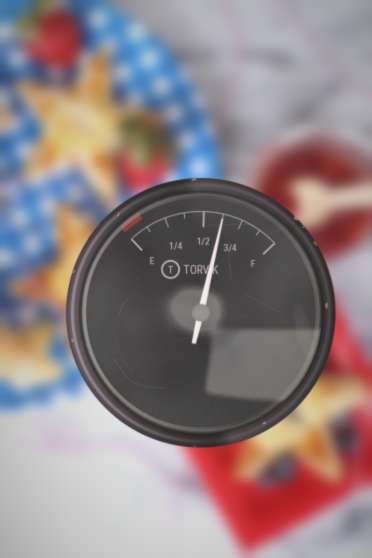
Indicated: value=0.625
